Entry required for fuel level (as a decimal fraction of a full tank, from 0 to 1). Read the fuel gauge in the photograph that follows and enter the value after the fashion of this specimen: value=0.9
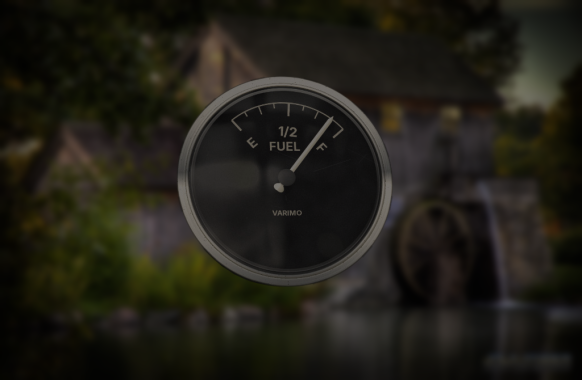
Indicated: value=0.875
